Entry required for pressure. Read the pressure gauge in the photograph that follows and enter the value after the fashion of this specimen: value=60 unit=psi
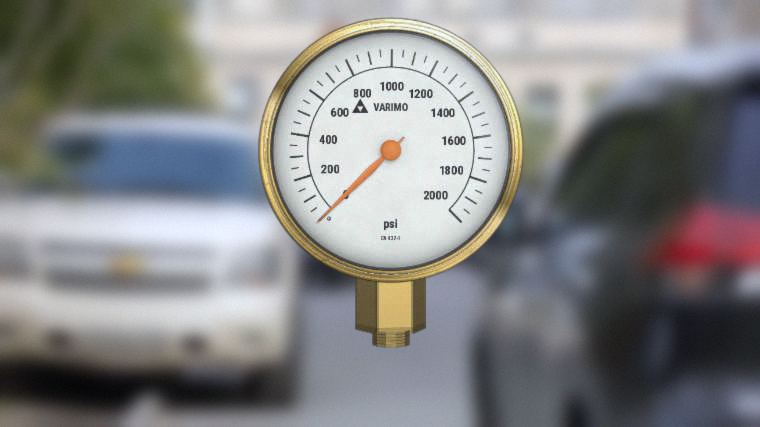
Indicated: value=0 unit=psi
